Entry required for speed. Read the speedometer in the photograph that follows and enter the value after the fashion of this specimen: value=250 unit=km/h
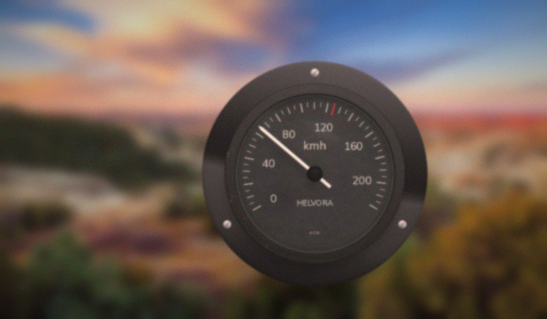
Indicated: value=65 unit=km/h
